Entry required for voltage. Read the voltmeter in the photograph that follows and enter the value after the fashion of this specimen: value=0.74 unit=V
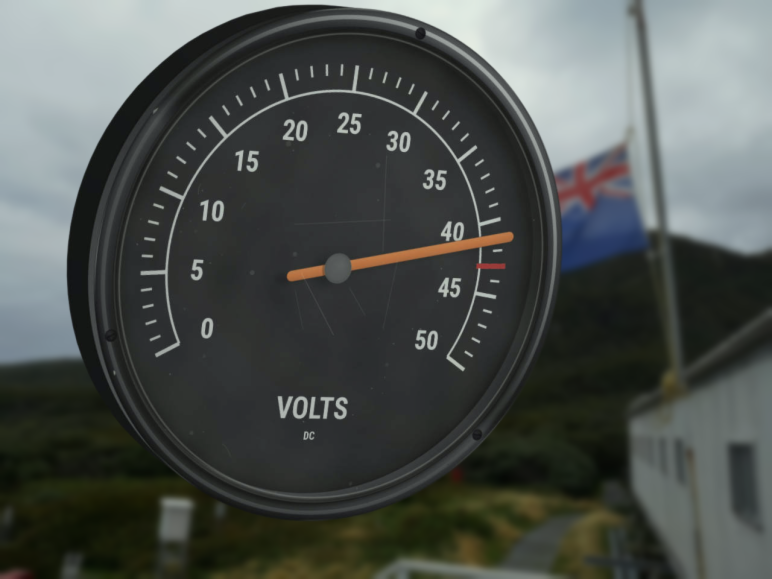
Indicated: value=41 unit=V
